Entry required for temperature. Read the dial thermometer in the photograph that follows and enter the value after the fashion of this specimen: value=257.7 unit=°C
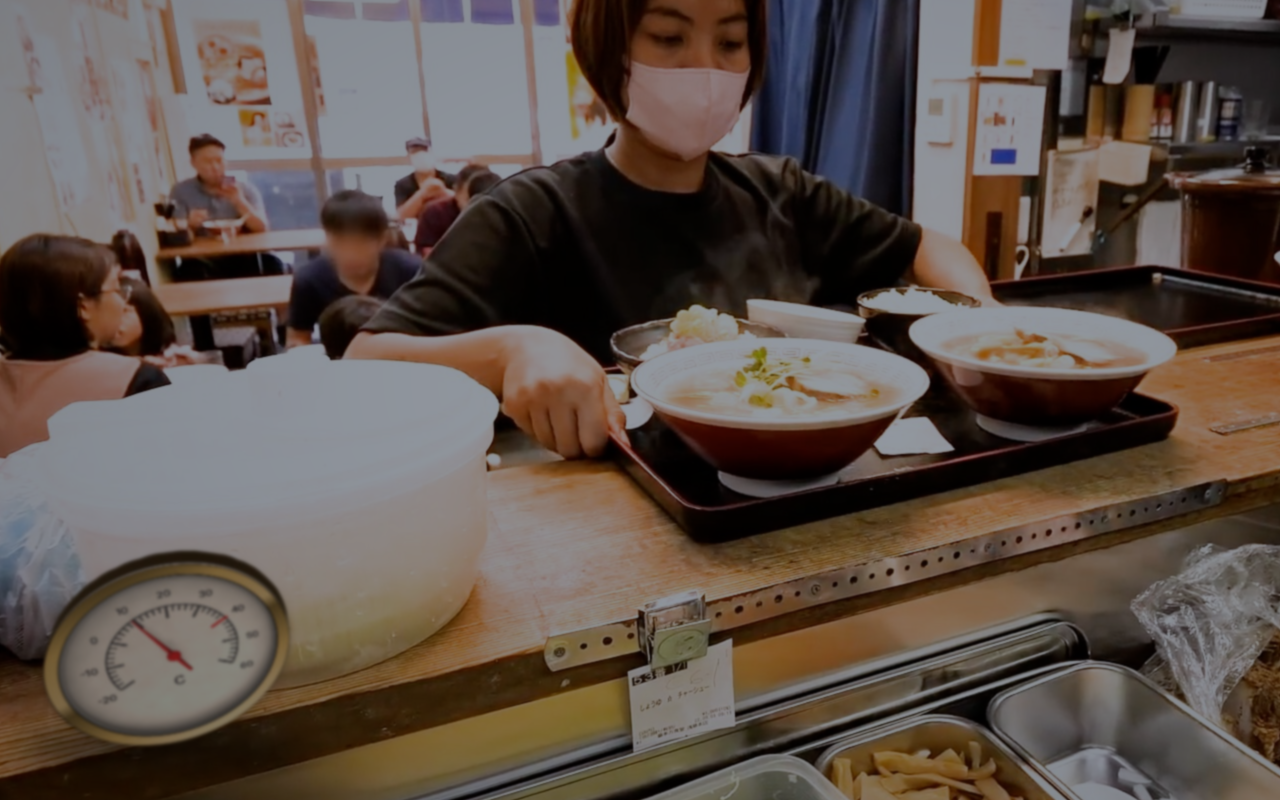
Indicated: value=10 unit=°C
